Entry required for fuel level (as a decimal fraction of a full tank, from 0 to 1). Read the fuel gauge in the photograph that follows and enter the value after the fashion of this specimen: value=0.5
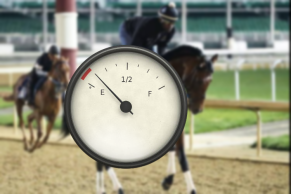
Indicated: value=0.125
